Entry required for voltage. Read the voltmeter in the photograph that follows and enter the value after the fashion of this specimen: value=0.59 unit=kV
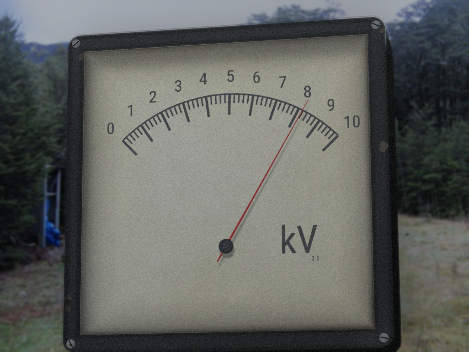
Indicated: value=8.2 unit=kV
